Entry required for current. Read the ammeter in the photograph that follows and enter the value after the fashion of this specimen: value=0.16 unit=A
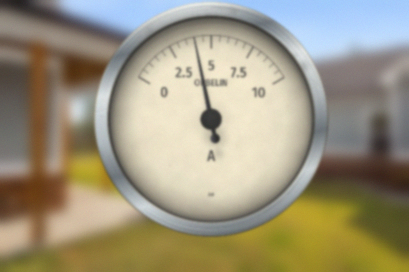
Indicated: value=4 unit=A
